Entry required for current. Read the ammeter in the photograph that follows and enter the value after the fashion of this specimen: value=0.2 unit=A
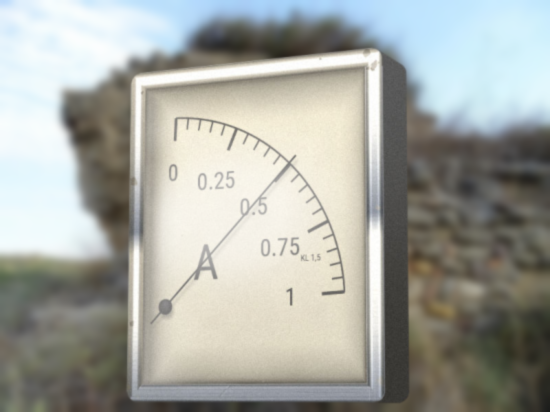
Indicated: value=0.5 unit=A
